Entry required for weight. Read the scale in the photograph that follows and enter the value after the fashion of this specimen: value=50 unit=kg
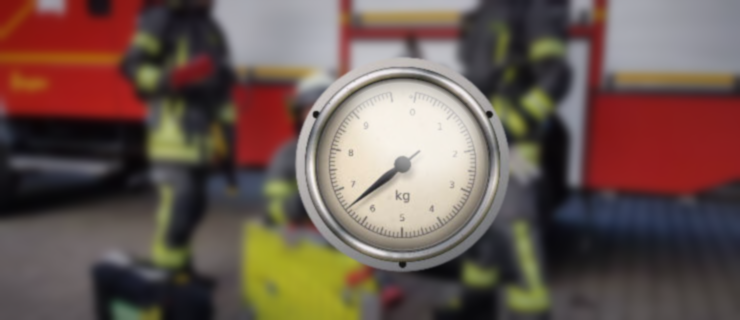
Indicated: value=6.5 unit=kg
